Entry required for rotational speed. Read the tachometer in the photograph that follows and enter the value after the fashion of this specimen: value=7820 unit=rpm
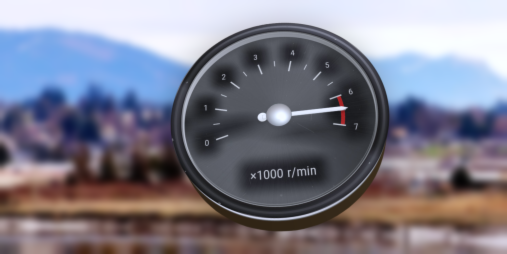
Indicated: value=6500 unit=rpm
